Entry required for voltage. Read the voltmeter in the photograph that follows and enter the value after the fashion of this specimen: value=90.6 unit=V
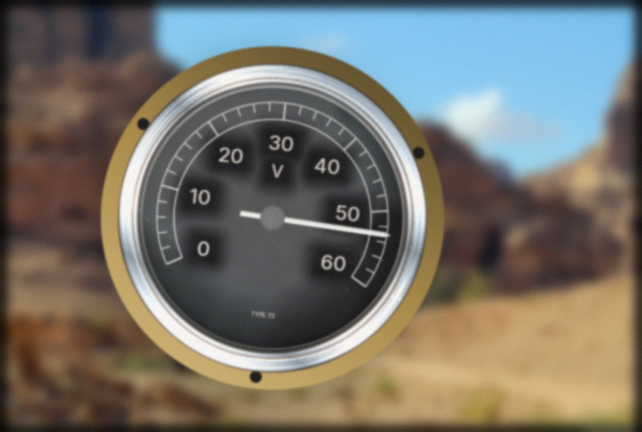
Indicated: value=53 unit=V
